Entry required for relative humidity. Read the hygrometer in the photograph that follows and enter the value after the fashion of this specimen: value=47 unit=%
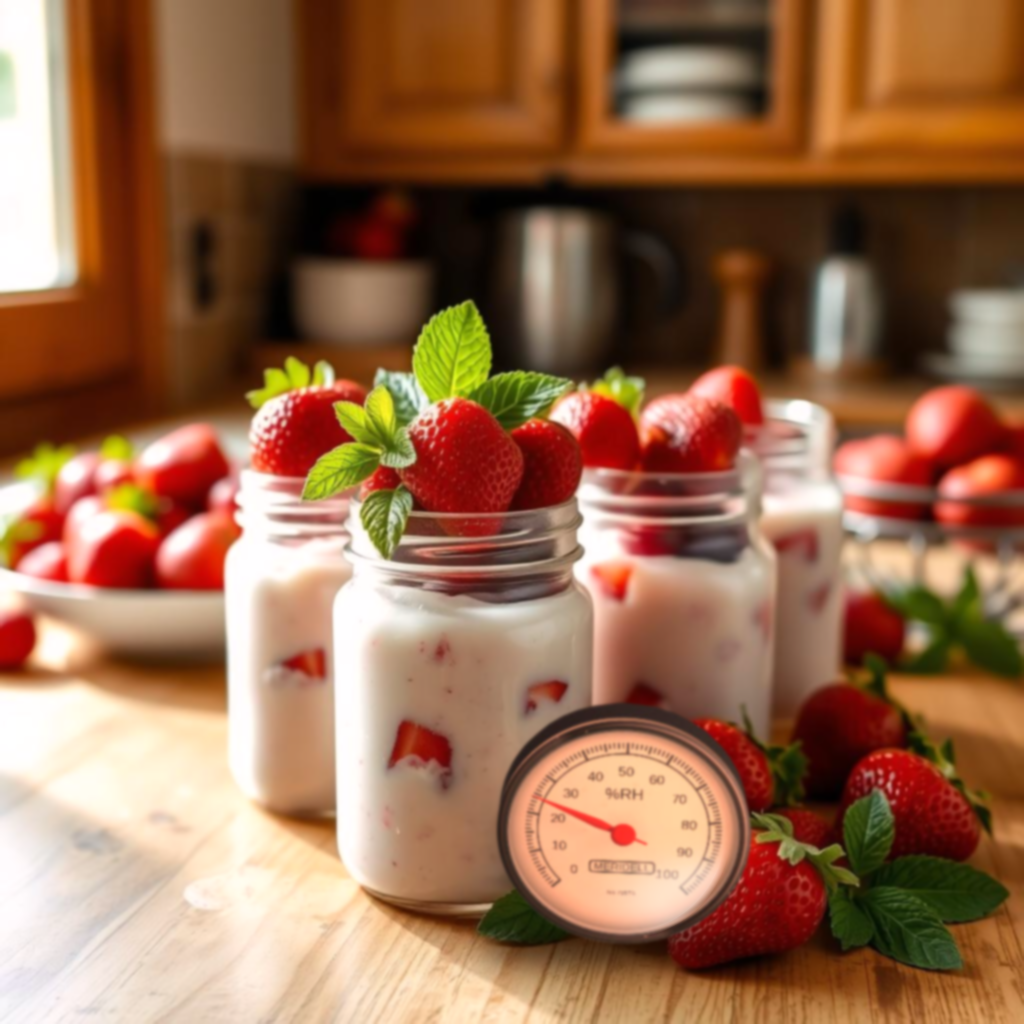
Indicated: value=25 unit=%
